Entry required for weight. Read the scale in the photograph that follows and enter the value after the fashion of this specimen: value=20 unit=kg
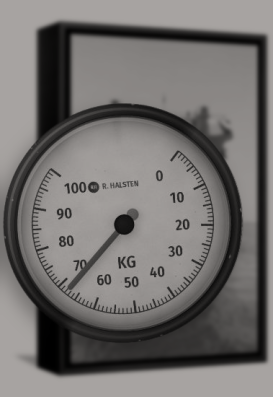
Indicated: value=68 unit=kg
